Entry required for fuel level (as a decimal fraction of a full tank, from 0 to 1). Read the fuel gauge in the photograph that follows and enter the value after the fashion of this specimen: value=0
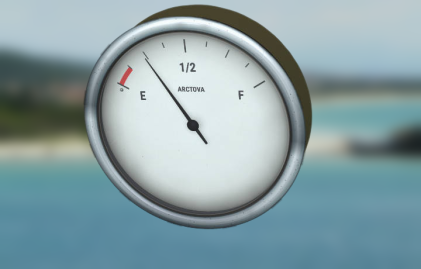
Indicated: value=0.25
